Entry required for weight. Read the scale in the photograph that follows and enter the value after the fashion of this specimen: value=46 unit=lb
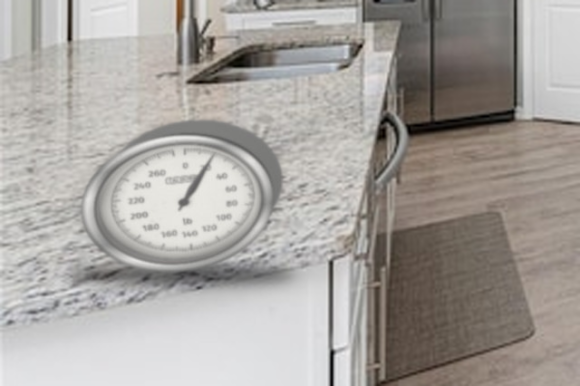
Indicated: value=20 unit=lb
